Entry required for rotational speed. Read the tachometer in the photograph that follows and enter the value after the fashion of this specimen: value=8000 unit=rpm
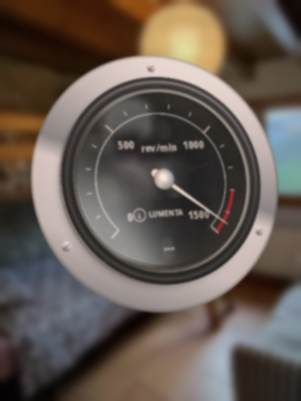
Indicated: value=1450 unit=rpm
